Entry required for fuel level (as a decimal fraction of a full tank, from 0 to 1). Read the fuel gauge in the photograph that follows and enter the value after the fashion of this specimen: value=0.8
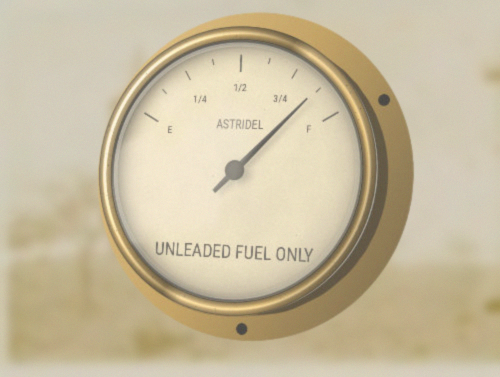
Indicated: value=0.875
